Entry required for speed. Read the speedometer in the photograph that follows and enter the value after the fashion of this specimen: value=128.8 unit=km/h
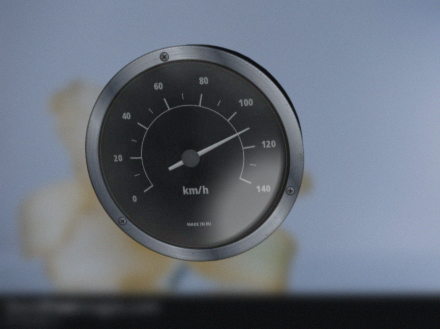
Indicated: value=110 unit=km/h
